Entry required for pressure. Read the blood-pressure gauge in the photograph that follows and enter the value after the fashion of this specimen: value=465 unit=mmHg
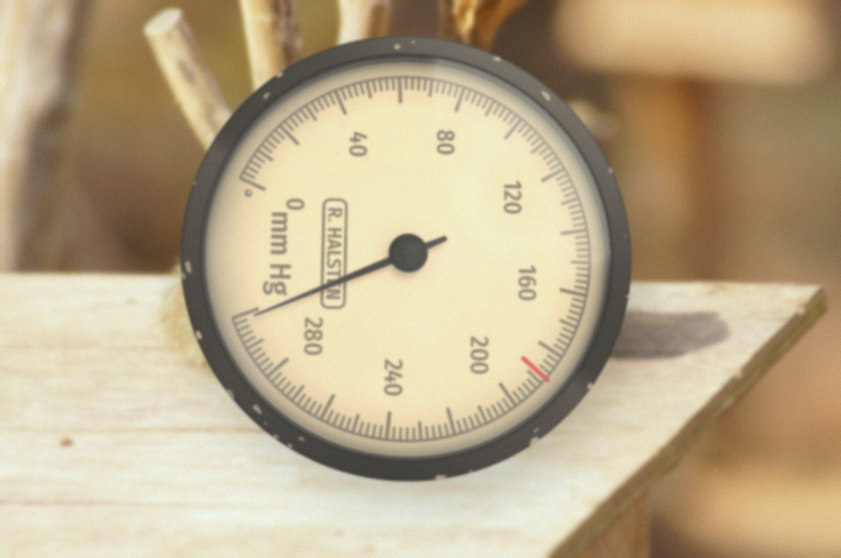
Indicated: value=298 unit=mmHg
